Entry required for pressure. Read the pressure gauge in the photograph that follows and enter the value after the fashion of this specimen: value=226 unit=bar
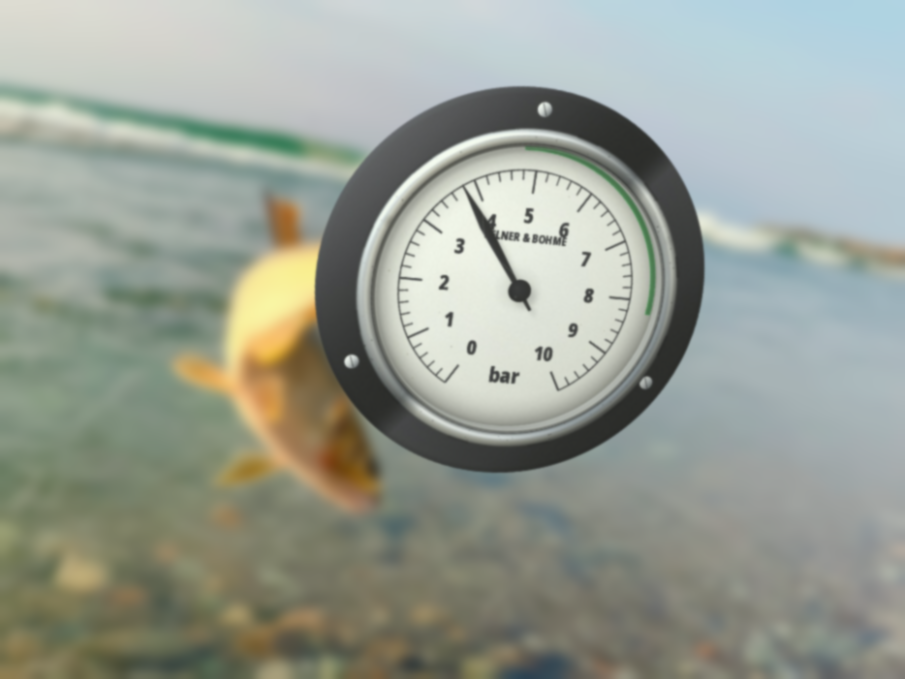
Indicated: value=3.8 unit=bar
